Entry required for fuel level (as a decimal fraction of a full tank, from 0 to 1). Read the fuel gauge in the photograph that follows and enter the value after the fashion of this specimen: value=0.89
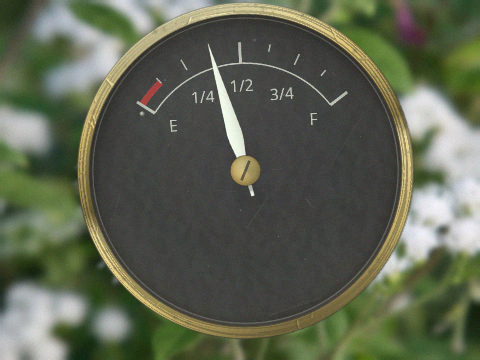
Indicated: value=0.375
